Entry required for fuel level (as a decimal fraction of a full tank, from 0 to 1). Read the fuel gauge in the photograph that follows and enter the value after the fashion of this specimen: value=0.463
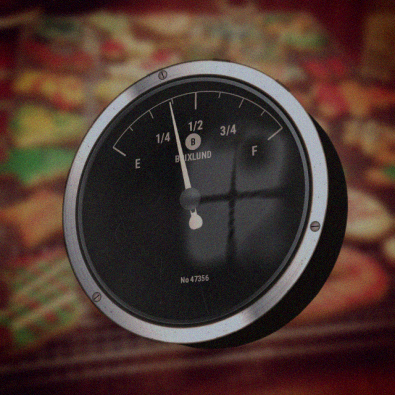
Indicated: value=0.375
